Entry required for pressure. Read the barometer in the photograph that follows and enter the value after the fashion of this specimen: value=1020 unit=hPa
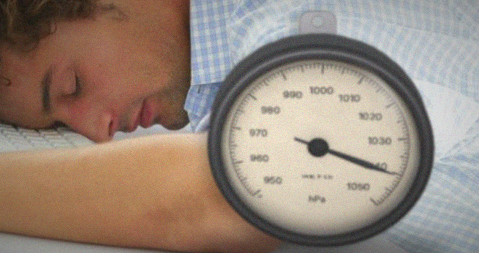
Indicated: value=1040 unit=hPa
